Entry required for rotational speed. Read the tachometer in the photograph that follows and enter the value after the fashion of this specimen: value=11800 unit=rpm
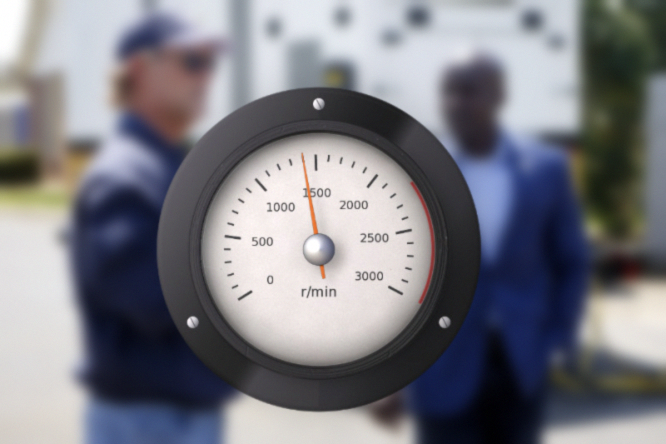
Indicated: value=1400 unit=rpm
